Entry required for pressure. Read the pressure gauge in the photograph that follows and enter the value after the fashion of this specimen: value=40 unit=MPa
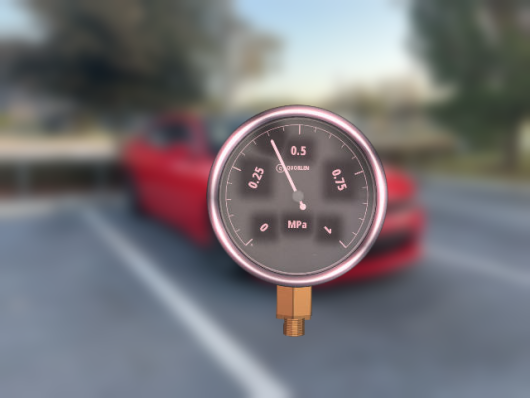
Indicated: value=0.4 unit=MPa
